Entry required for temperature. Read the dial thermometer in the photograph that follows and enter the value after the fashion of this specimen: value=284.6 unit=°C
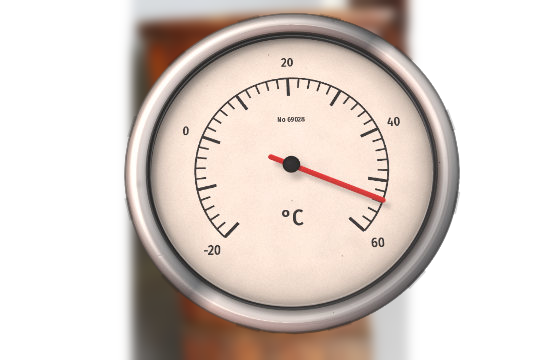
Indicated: value=54 unit=°C
